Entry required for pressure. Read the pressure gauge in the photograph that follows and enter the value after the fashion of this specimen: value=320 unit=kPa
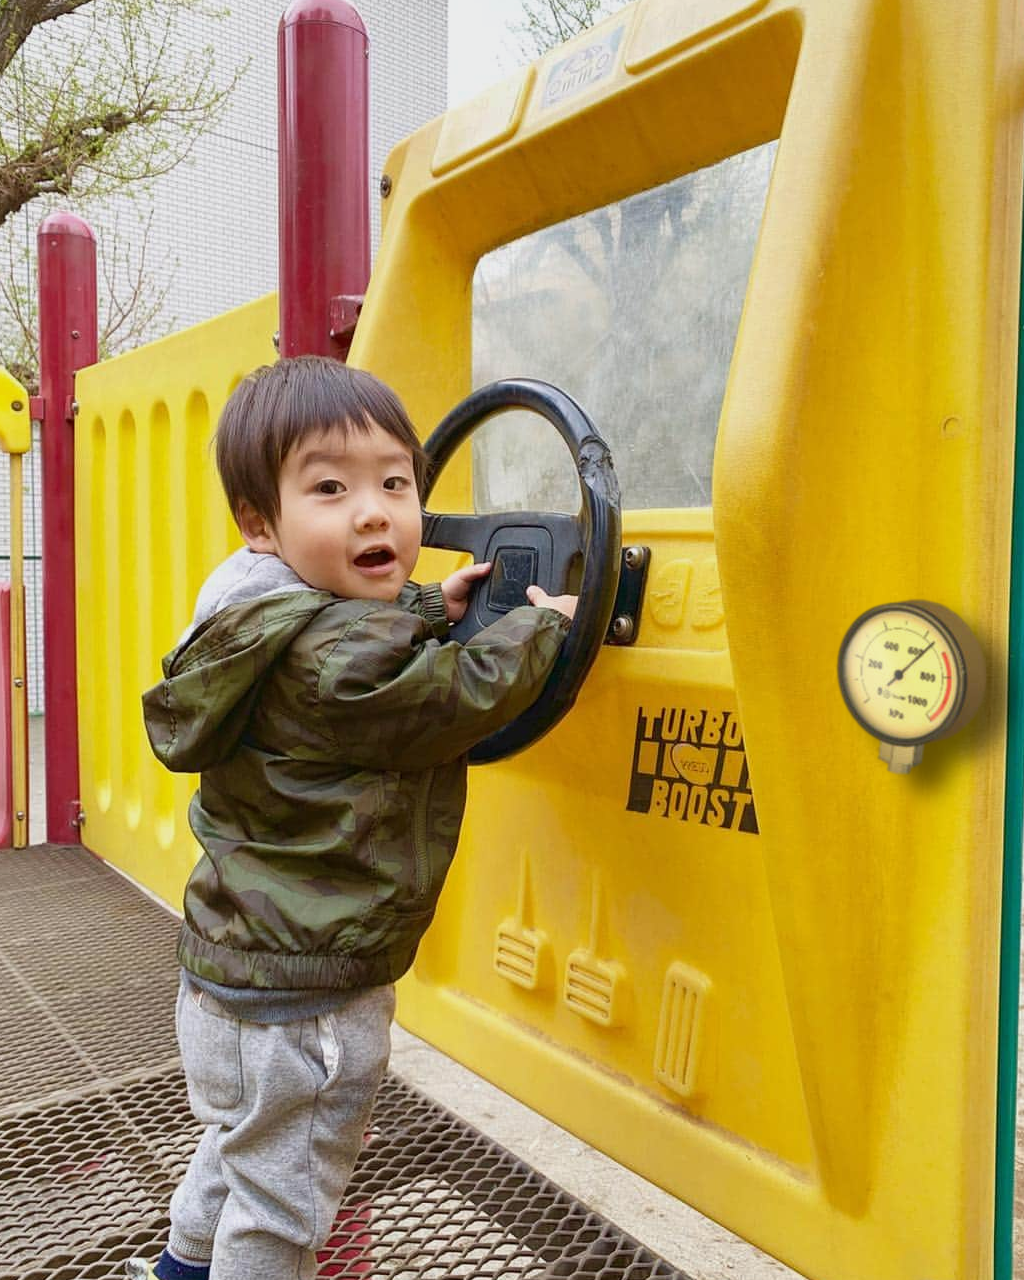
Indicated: value=650 unit=kPa
